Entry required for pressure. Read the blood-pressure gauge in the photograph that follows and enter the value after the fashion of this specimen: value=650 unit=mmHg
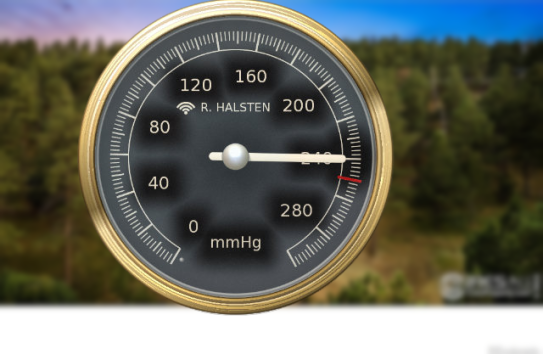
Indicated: value=240 unit=mmHg
